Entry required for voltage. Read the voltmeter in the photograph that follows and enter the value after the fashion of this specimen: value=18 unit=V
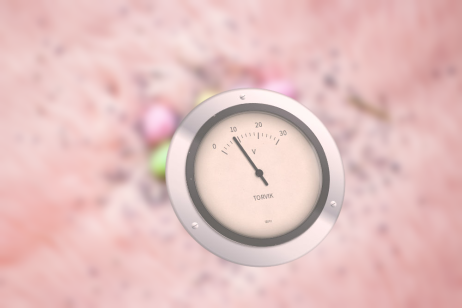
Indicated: value=8 unit=V
